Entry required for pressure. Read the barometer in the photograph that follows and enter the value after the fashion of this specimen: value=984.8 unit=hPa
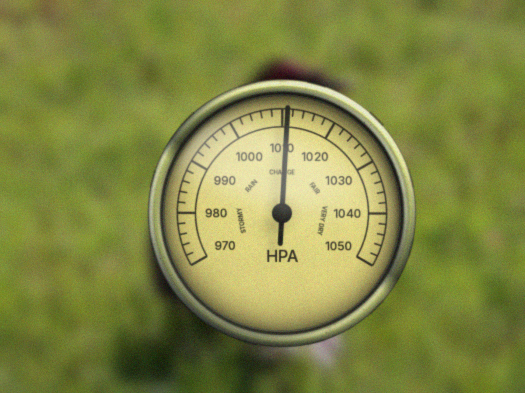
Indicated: value=1011 unit=hPa
